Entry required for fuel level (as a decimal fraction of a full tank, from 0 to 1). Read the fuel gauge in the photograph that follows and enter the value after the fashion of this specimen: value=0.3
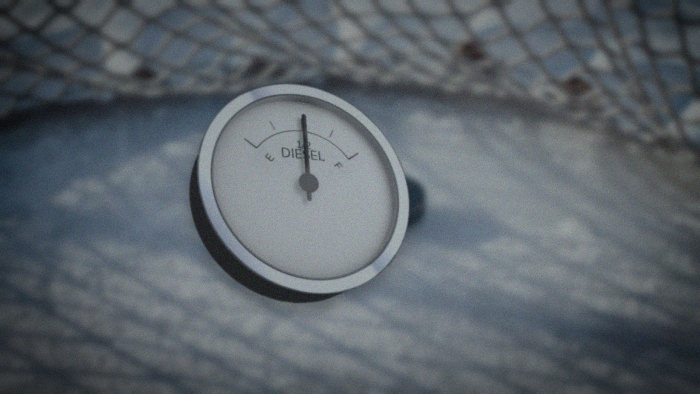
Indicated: value=0.5
